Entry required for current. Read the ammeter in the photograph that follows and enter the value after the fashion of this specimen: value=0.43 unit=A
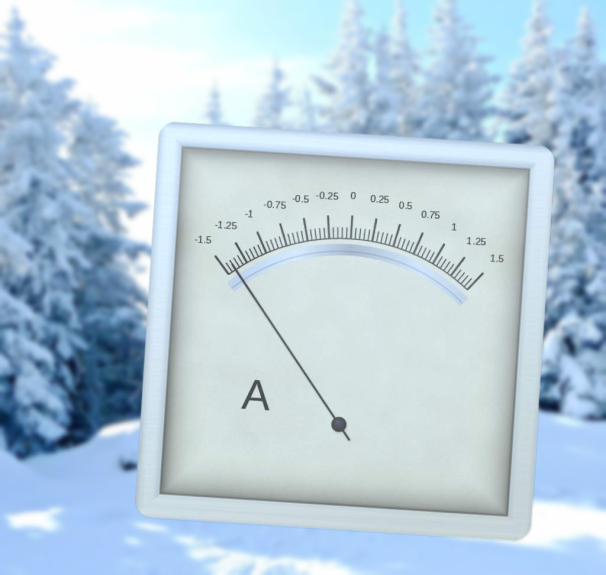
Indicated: value=-1.4 unit=A
